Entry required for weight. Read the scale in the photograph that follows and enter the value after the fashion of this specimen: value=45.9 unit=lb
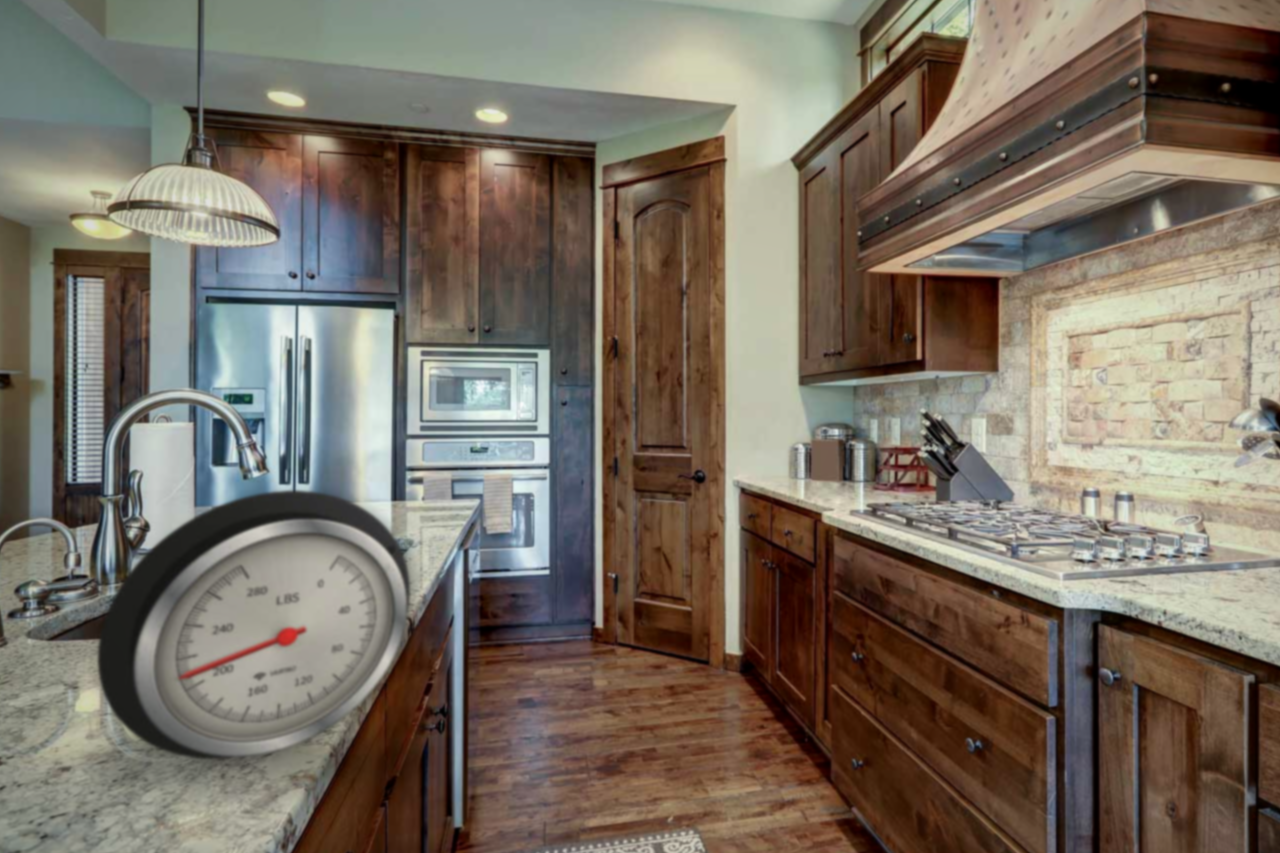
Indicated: value=210 unit=lb
